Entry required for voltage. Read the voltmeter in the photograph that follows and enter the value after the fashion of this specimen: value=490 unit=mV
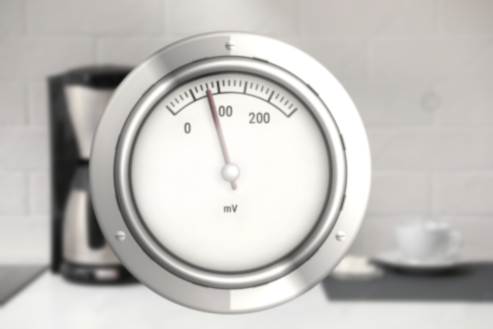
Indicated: value=80 unit=mV
